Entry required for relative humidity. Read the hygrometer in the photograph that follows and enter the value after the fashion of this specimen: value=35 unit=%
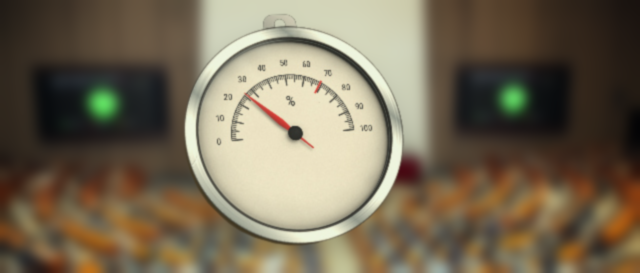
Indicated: value=25 unit=%
